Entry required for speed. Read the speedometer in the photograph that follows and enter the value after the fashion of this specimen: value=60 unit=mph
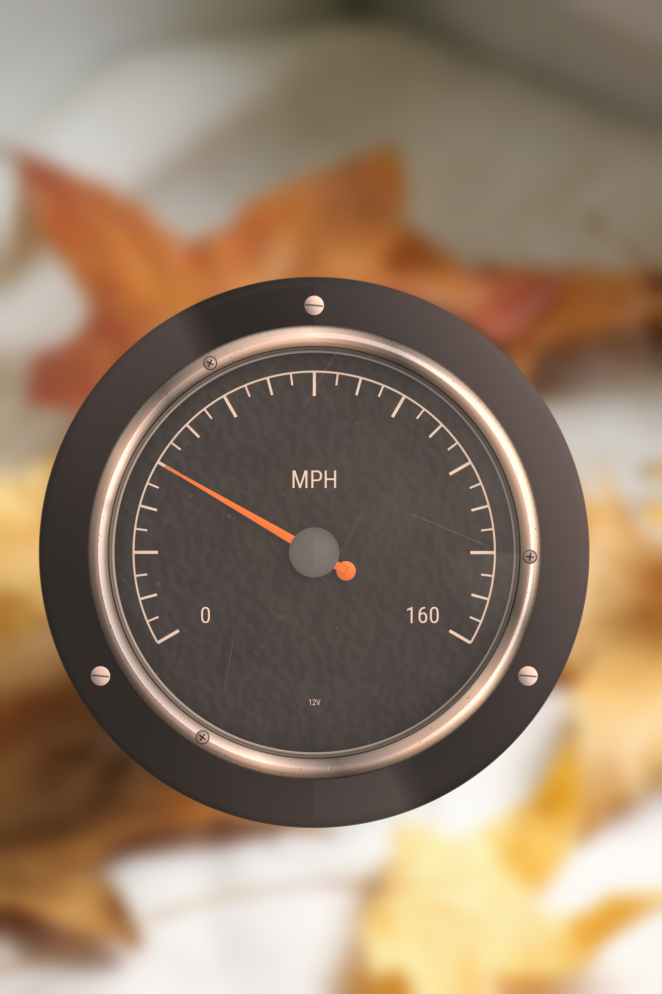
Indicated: value=40 unit=mph
